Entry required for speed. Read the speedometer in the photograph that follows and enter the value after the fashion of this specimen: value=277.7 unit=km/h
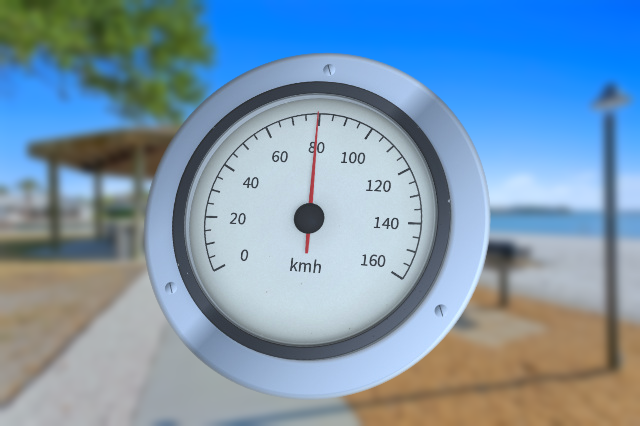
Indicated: value=80 unit=km/h
